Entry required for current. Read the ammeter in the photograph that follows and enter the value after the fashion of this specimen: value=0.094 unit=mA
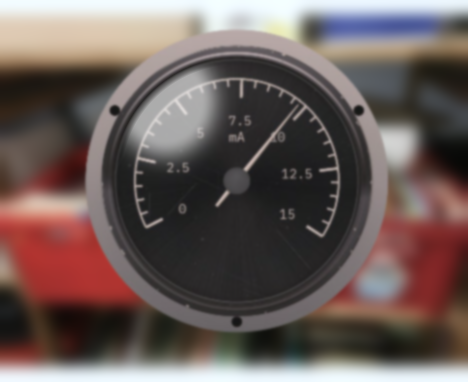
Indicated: value=9.75 unit=mA
